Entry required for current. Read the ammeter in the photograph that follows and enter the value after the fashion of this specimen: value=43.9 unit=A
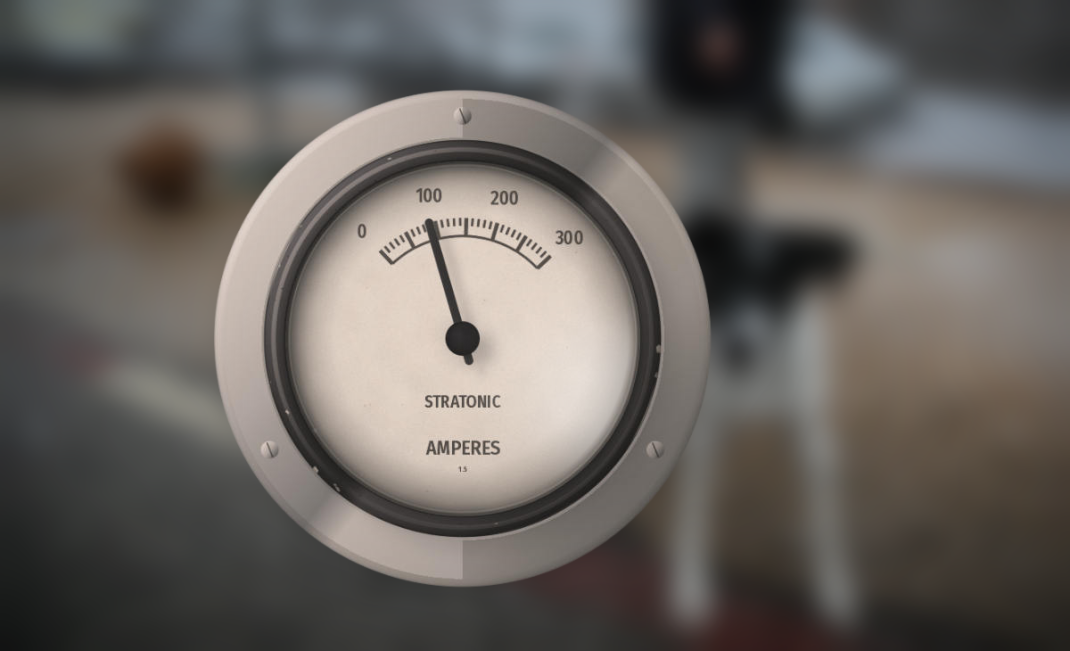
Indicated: value=90 unit=A
